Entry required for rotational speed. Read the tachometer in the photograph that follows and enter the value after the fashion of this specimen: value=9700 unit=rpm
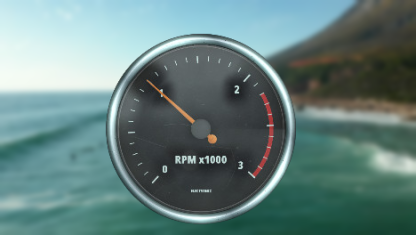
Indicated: value=1000 unit=rpm
